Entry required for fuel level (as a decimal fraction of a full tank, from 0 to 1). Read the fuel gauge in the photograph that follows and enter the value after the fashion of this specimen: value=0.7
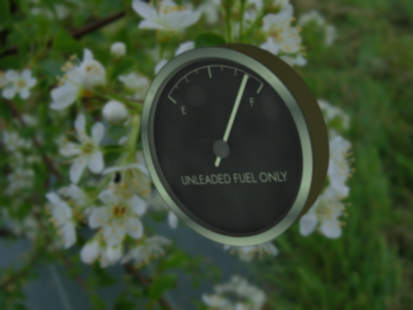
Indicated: value=0.875
